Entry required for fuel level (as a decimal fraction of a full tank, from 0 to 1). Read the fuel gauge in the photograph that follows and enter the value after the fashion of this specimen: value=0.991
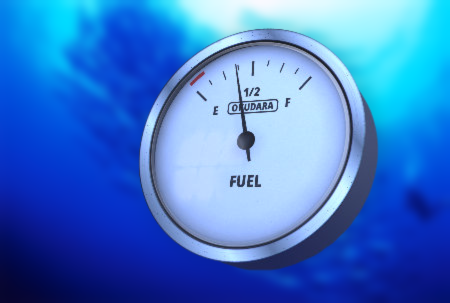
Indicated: value=0.375
